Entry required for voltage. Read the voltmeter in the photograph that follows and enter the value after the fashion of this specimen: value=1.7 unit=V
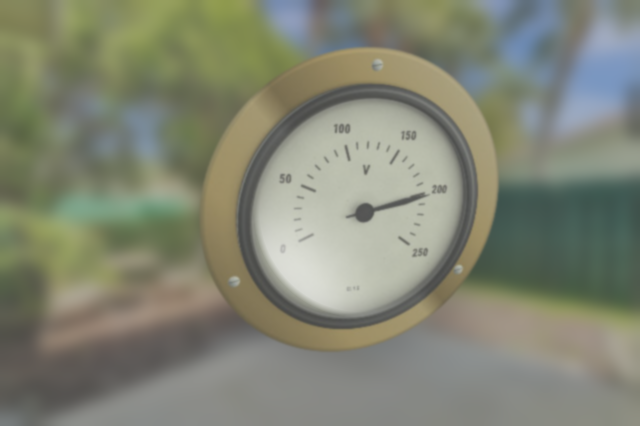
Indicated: value=200 unit=V
